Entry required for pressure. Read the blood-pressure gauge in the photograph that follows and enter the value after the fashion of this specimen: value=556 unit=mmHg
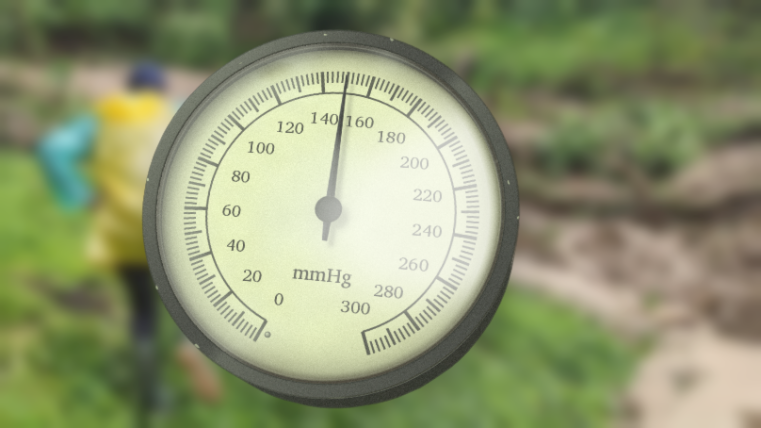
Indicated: value=150 unit=mmHg
